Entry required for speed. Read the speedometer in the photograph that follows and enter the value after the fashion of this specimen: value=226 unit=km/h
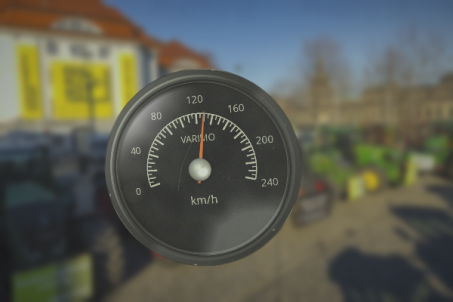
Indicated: value=130 unit=km/h
